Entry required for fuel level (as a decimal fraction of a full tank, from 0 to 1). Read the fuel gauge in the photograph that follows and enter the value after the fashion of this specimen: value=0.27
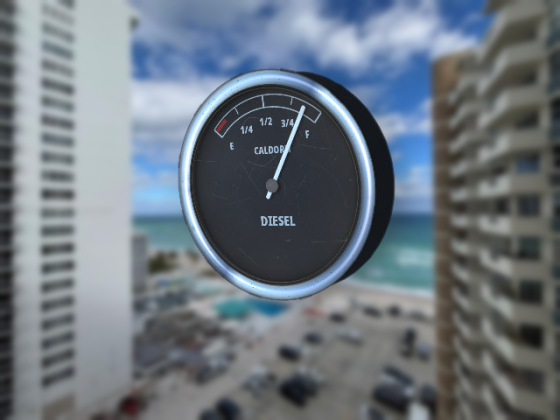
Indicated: value=0.875
